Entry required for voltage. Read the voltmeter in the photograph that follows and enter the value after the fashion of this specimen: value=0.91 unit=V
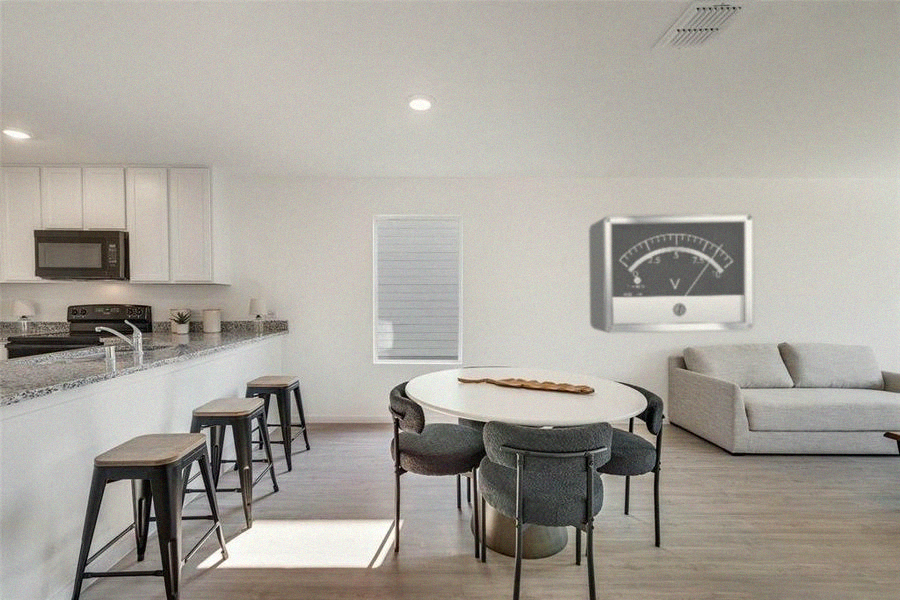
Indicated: value=8.5 unit=V
